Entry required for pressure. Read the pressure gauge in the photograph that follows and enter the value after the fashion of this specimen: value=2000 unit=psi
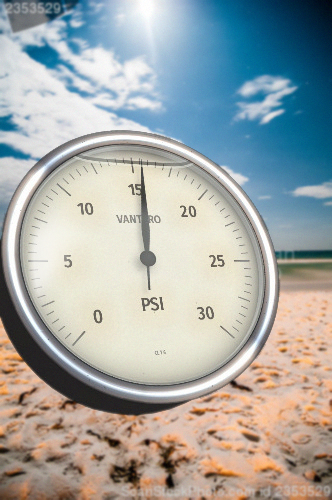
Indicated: value=15.5 unit=psi
